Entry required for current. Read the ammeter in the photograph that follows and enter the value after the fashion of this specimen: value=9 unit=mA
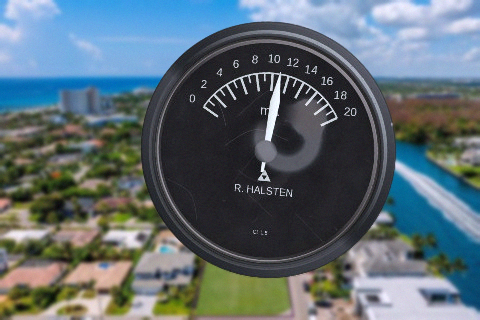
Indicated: value=11 unit=mA
